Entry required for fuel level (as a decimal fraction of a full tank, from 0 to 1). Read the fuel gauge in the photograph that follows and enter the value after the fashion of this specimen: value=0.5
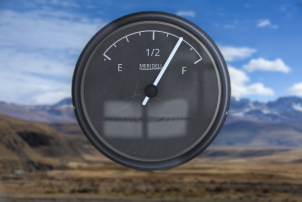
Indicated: value=0.75
